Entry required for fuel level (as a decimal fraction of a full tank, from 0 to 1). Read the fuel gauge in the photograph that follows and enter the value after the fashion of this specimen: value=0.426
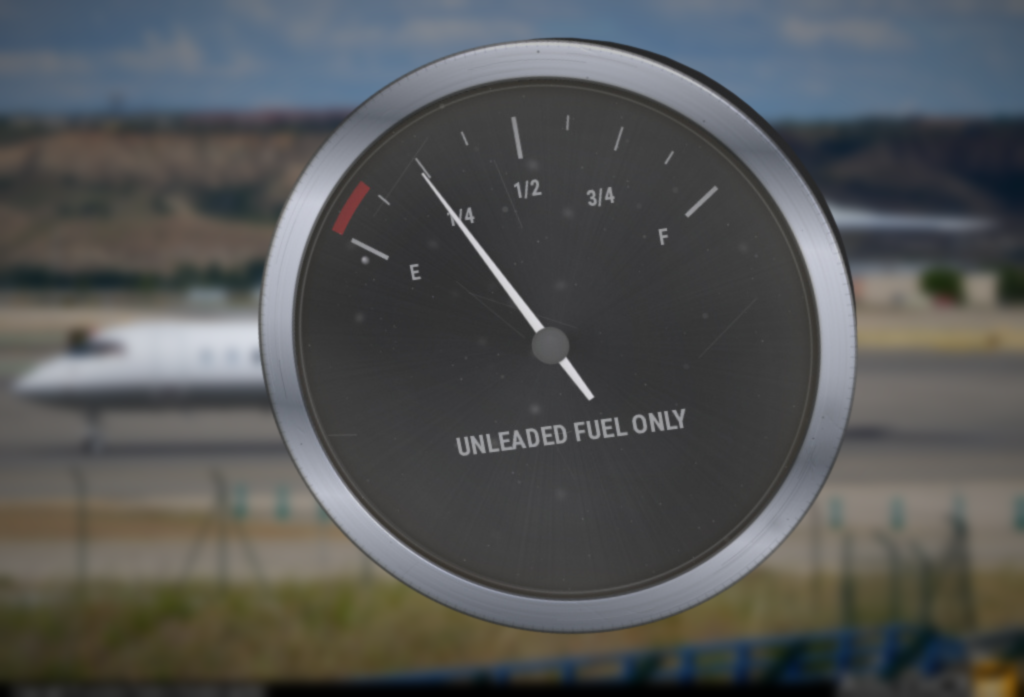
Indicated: value=0.25
